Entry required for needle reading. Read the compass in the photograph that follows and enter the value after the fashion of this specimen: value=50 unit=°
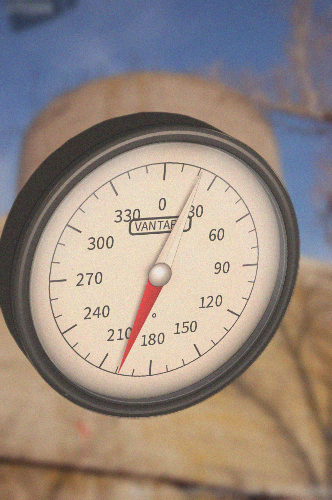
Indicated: value=200 unit=°
